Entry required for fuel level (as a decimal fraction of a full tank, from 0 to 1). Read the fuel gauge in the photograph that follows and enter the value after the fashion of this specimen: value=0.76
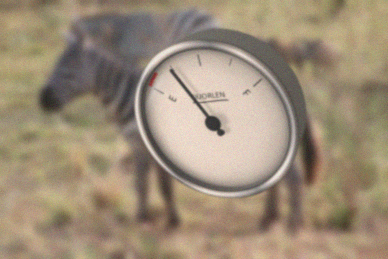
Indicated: value=0.25
